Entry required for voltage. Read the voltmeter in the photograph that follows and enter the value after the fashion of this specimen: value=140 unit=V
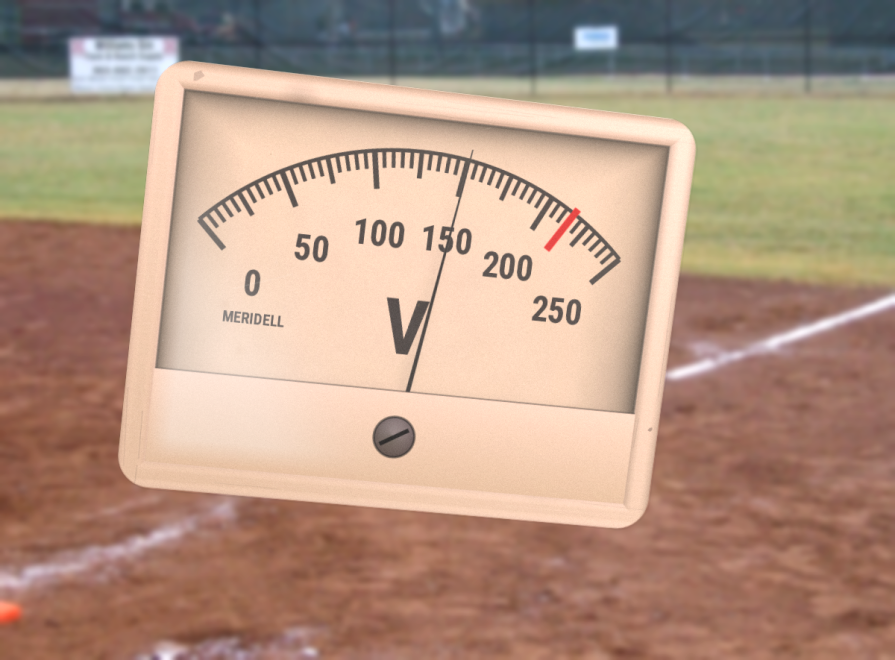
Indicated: value=150 unit=V
